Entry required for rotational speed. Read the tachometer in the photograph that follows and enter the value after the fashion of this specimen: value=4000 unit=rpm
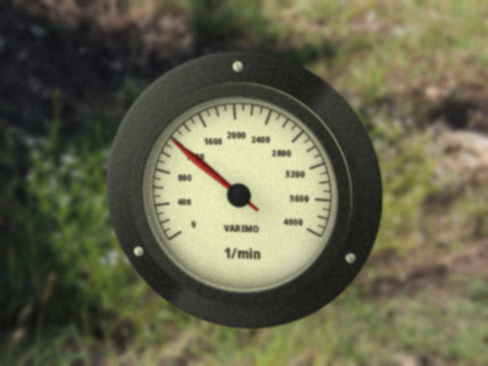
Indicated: value=1200 unit=rpm
